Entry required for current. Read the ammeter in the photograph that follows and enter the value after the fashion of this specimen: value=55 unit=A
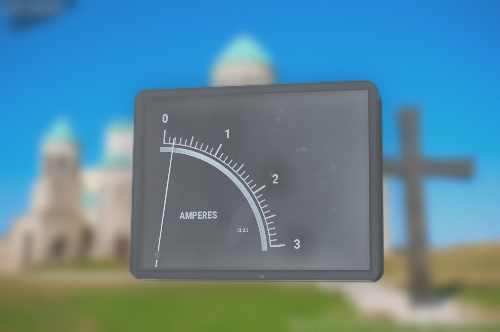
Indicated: value=0.2 unit=A
